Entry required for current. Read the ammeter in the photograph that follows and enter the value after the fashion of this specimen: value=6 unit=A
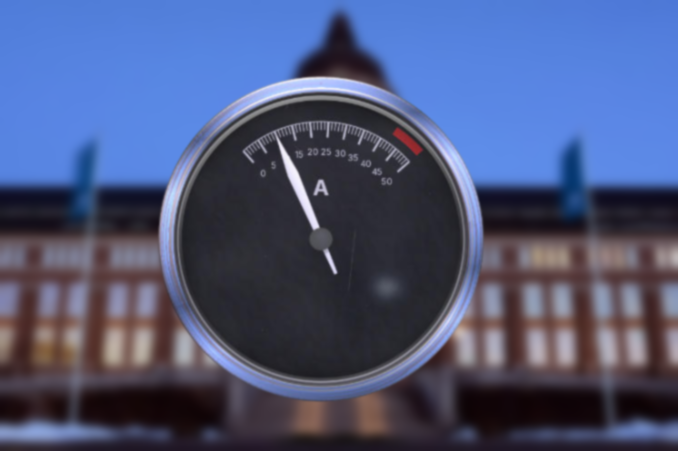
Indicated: value=10 unit=A
